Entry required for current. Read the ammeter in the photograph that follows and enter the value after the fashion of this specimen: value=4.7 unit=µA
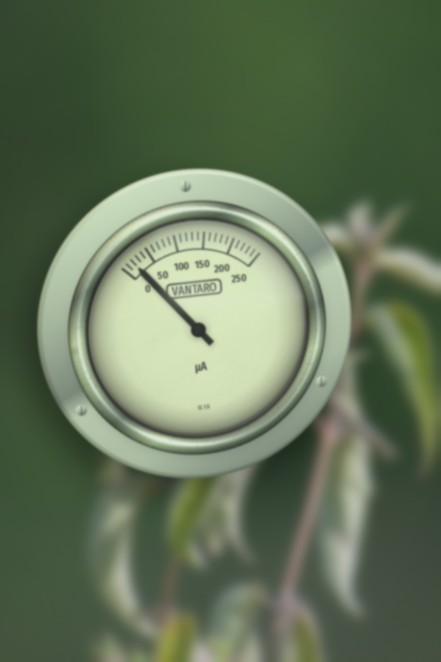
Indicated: value=20 unit=µA
